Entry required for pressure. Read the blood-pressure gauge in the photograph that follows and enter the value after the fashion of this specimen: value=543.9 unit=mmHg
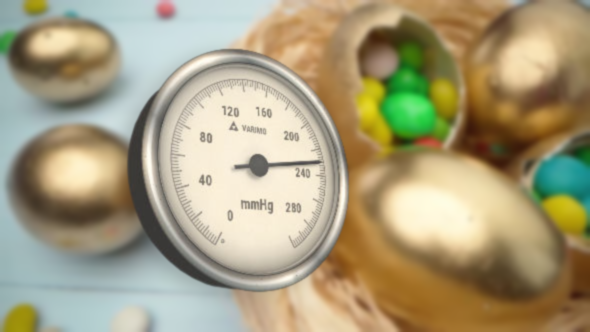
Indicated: value=230 unit=mmHg
